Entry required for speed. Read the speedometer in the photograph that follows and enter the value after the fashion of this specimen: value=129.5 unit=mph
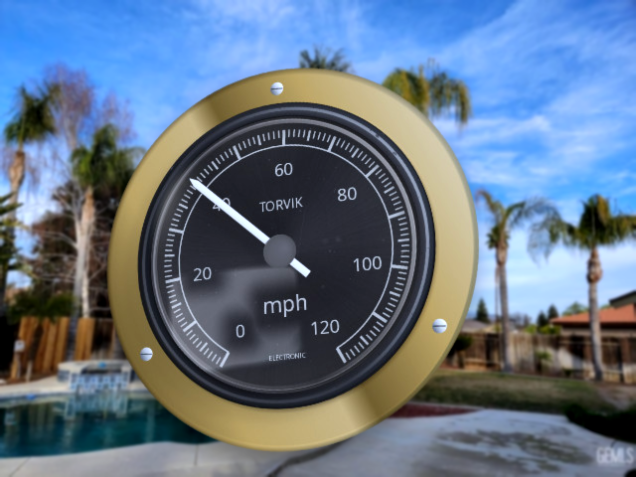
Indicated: value=40 unit=mph
